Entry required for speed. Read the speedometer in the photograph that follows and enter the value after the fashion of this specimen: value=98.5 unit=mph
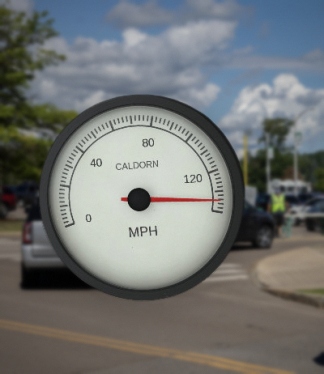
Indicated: value=134 unit=mph
